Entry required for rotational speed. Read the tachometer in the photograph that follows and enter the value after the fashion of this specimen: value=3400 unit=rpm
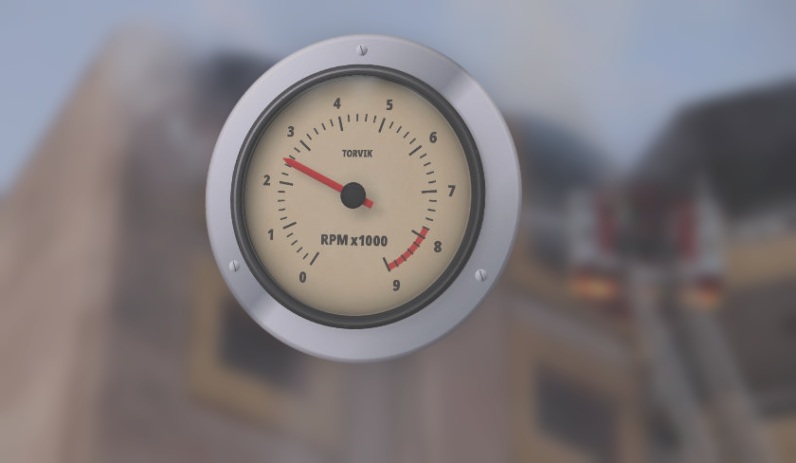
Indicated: value=2500 unit=rpm
